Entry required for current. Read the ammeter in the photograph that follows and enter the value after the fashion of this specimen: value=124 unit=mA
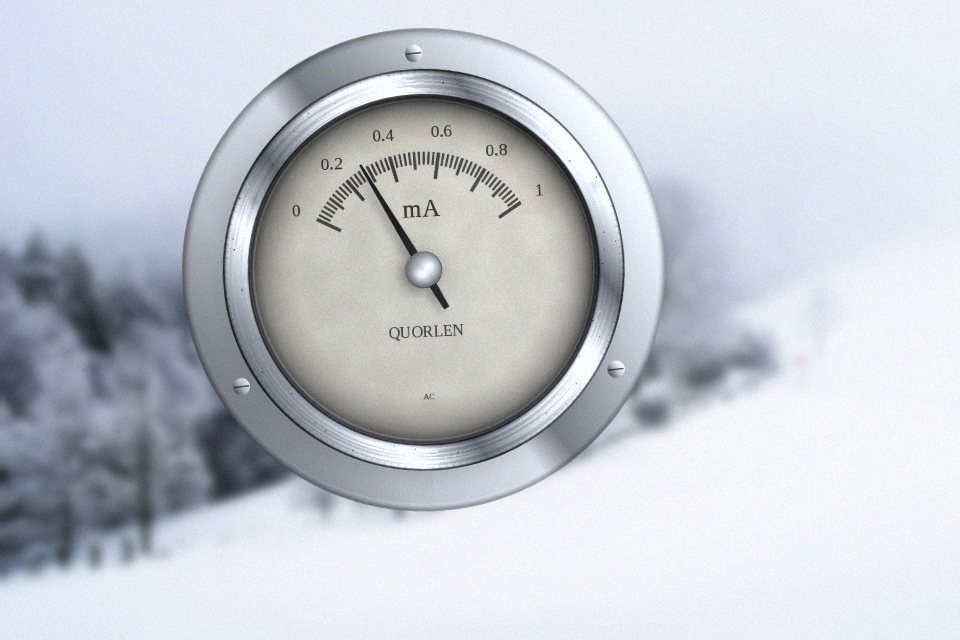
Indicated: value=0.28 unit=mA
